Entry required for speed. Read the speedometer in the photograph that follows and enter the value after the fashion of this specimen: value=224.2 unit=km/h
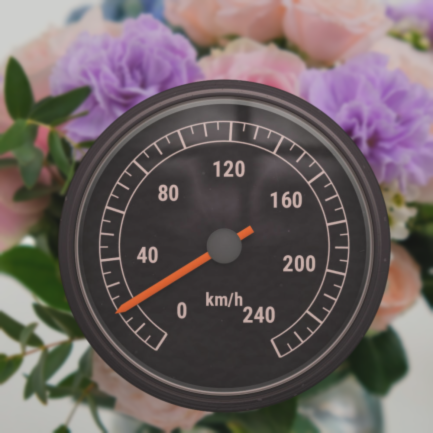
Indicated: value=20 unit=km/h
